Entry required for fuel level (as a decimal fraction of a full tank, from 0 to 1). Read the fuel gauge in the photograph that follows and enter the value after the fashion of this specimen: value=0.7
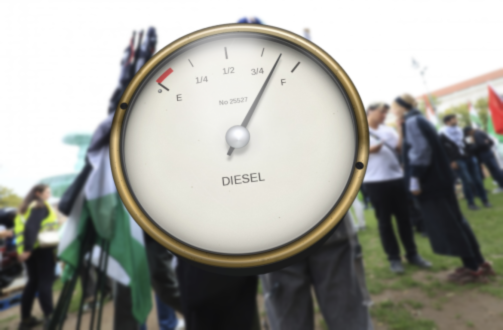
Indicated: value=0.875
